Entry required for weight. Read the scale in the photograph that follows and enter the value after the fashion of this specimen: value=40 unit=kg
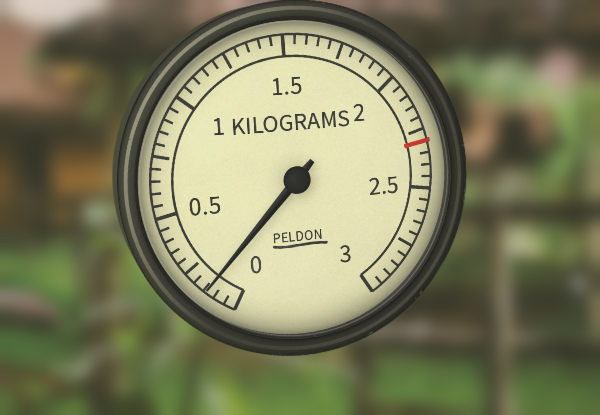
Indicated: value=0.15 unit=kg
